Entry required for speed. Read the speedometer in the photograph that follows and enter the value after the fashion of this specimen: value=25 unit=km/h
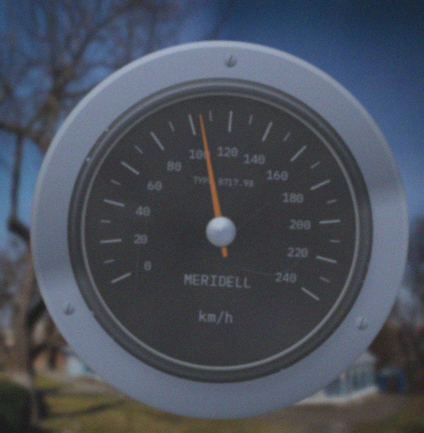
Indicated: value=105 unit=km/h
